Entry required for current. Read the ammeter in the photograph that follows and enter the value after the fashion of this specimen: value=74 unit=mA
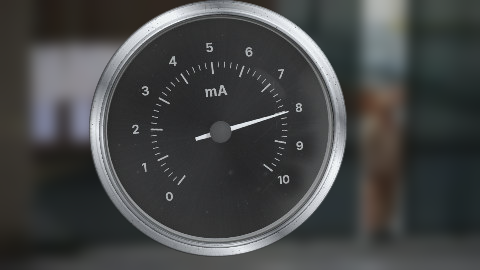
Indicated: value=8 unit=mA
